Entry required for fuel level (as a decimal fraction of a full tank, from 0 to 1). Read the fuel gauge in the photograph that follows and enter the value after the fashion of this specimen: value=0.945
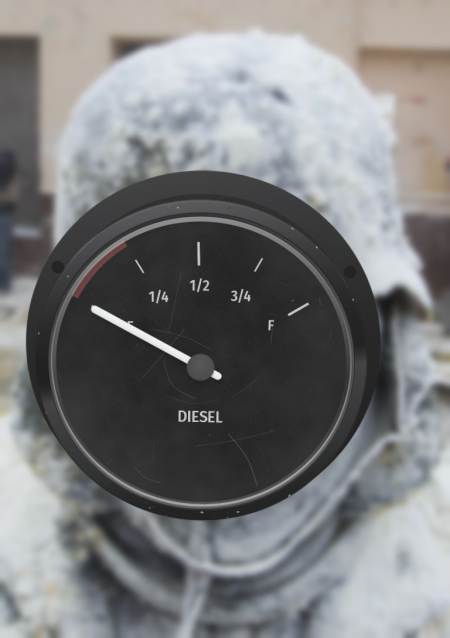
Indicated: value=0
